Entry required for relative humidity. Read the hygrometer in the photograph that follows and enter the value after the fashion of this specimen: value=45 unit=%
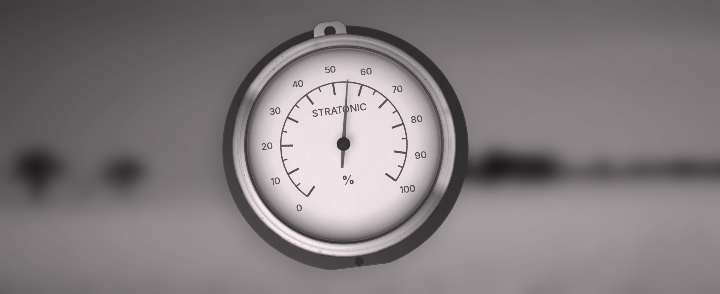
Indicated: value=55 unit=%
